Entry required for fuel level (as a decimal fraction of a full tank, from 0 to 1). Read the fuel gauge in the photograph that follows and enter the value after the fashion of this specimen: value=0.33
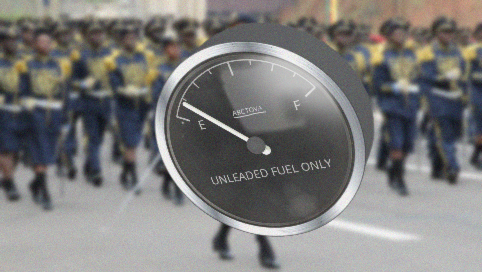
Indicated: value=0.125
